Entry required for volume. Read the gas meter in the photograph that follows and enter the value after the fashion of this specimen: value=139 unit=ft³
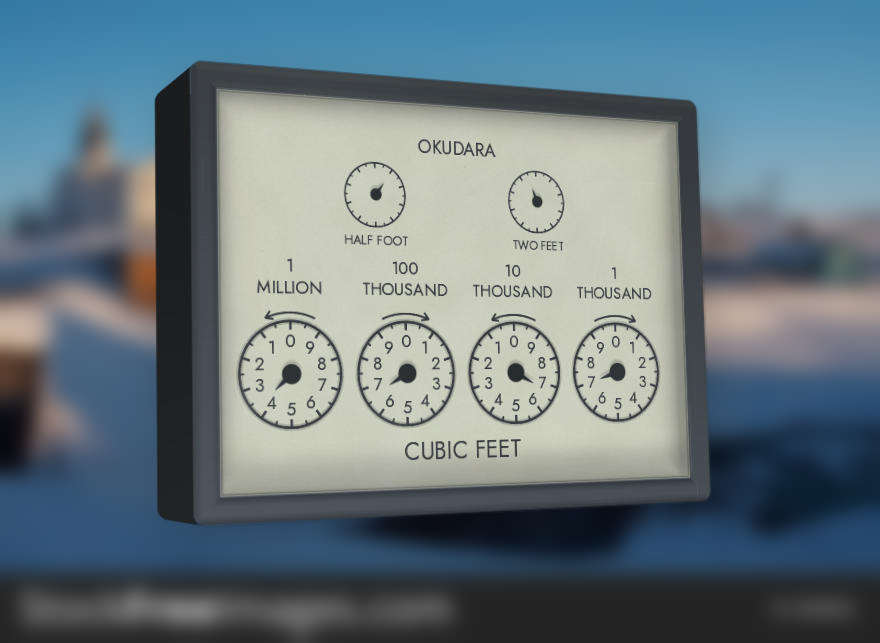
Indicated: value=366700 unit=ft³
